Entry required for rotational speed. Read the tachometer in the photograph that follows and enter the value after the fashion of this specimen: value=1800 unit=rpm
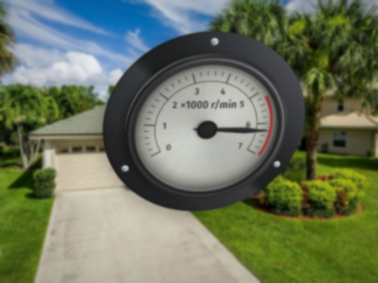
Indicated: value=6200 unit=rpm
